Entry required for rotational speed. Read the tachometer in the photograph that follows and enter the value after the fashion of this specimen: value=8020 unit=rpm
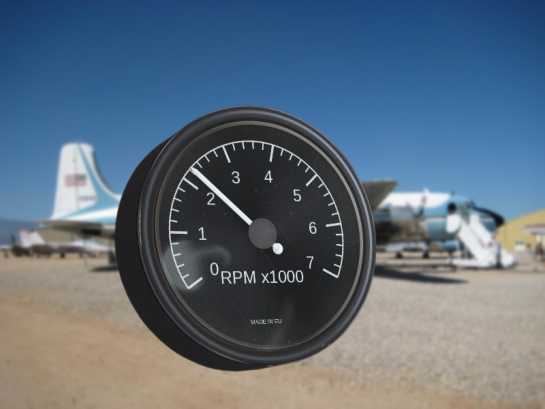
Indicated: value=2200 unit=rpm
